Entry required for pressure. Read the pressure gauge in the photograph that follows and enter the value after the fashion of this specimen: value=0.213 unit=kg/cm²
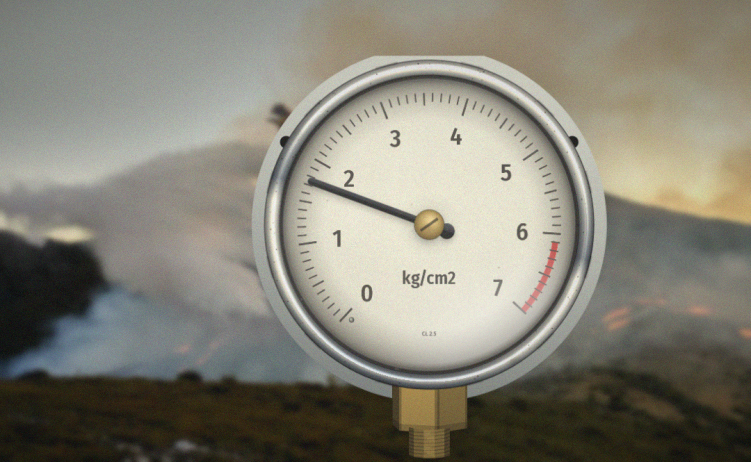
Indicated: value=1.75 unit=kg/cm²
